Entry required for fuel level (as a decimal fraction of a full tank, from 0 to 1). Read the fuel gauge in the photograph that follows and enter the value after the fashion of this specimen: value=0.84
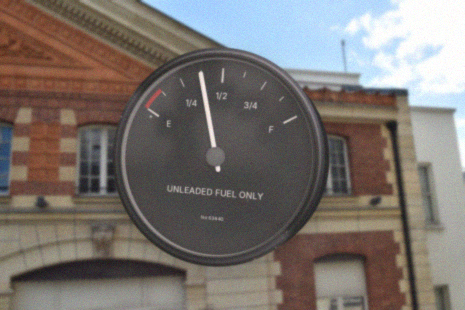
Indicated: value=0.375
